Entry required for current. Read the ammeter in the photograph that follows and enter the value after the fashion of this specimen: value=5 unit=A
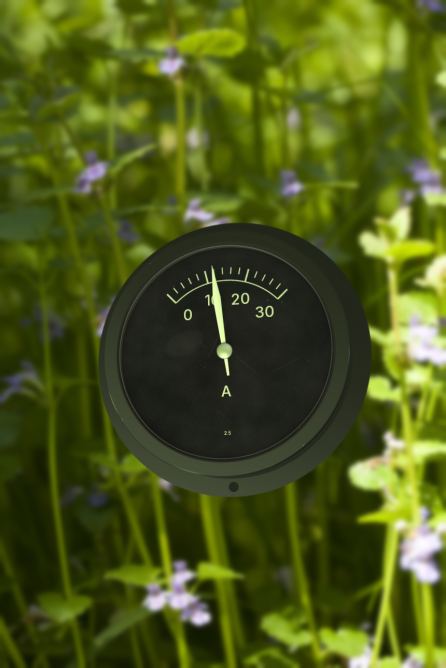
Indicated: value=12 unit=A
